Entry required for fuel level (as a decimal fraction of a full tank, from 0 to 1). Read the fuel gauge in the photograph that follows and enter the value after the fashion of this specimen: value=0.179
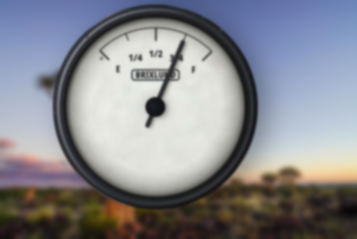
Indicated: value=0.75
